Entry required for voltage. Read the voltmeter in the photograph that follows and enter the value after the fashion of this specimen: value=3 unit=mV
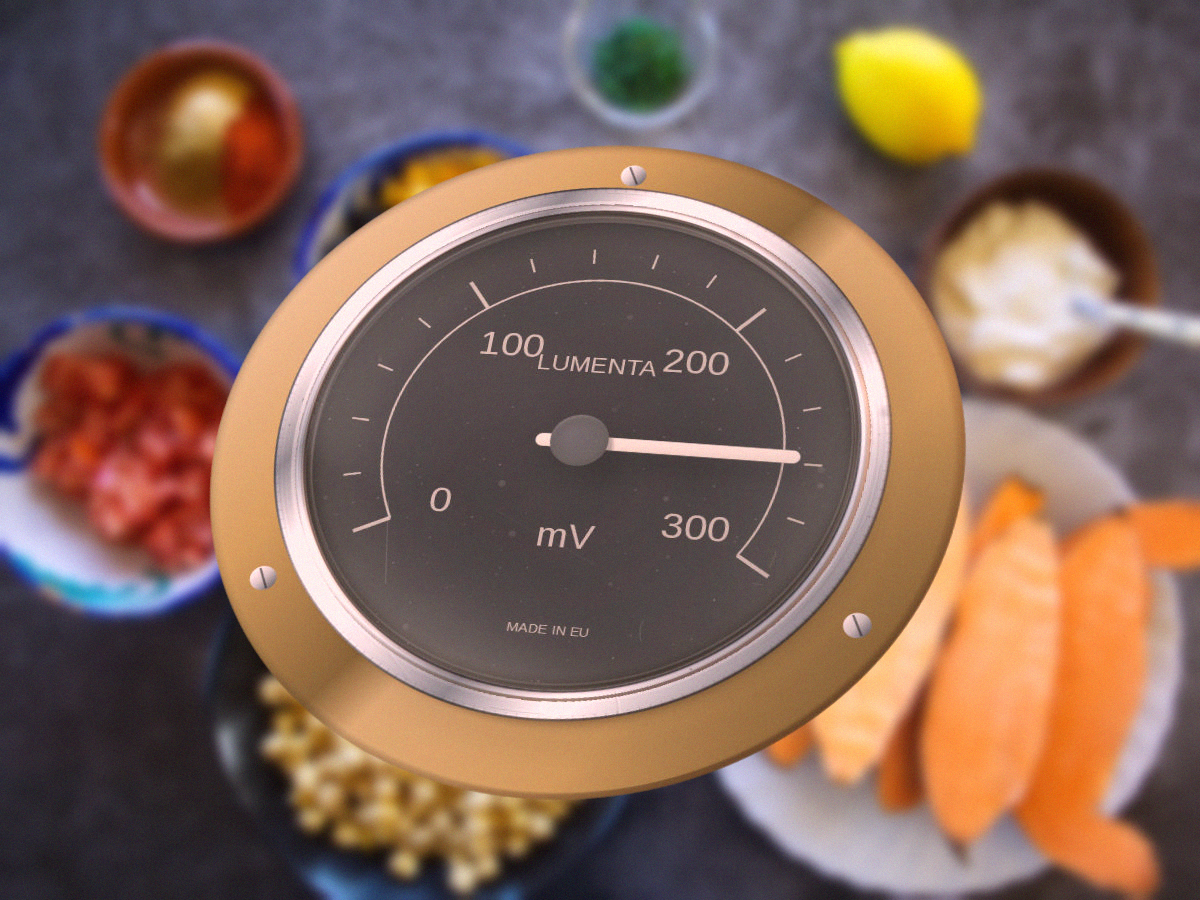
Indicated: value=260 unit=mV
